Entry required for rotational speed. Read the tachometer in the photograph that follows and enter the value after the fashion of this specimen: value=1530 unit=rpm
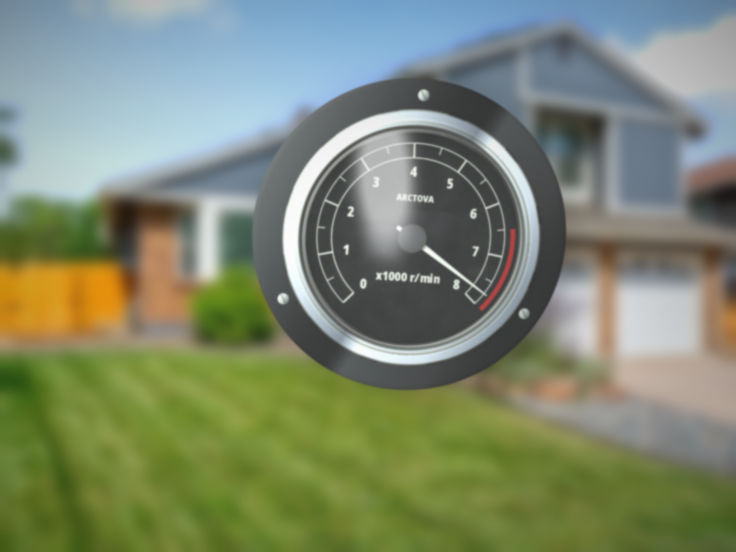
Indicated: value=7750 unit=rpm
